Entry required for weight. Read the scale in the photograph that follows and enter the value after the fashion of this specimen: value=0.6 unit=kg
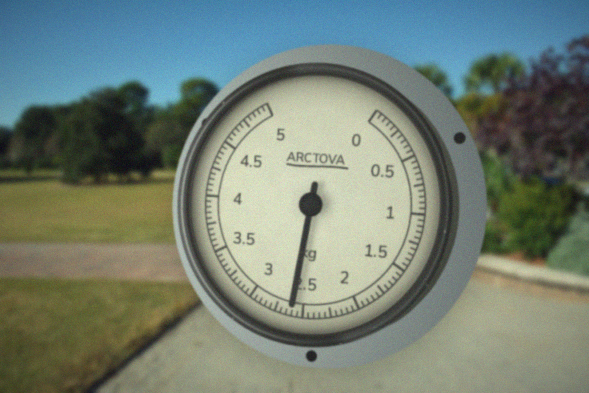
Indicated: value=2.6 unit=kg
